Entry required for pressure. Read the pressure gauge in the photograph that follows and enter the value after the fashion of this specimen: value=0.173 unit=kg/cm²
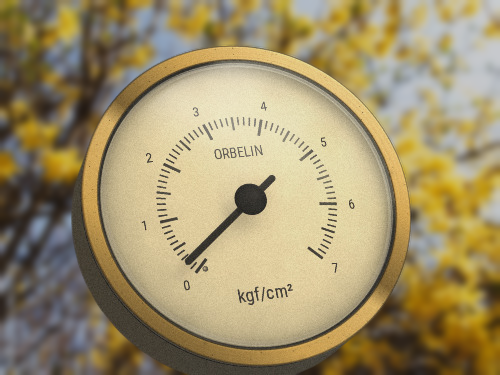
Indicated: value=0.2 unit=kg/cm²
